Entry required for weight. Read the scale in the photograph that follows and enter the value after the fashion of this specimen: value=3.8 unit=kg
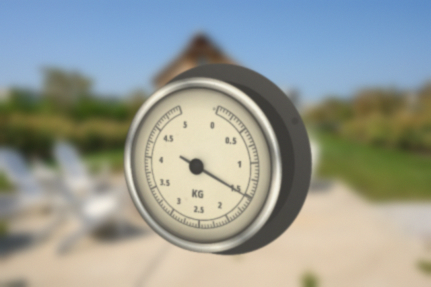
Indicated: value=1.5 unit=kg
